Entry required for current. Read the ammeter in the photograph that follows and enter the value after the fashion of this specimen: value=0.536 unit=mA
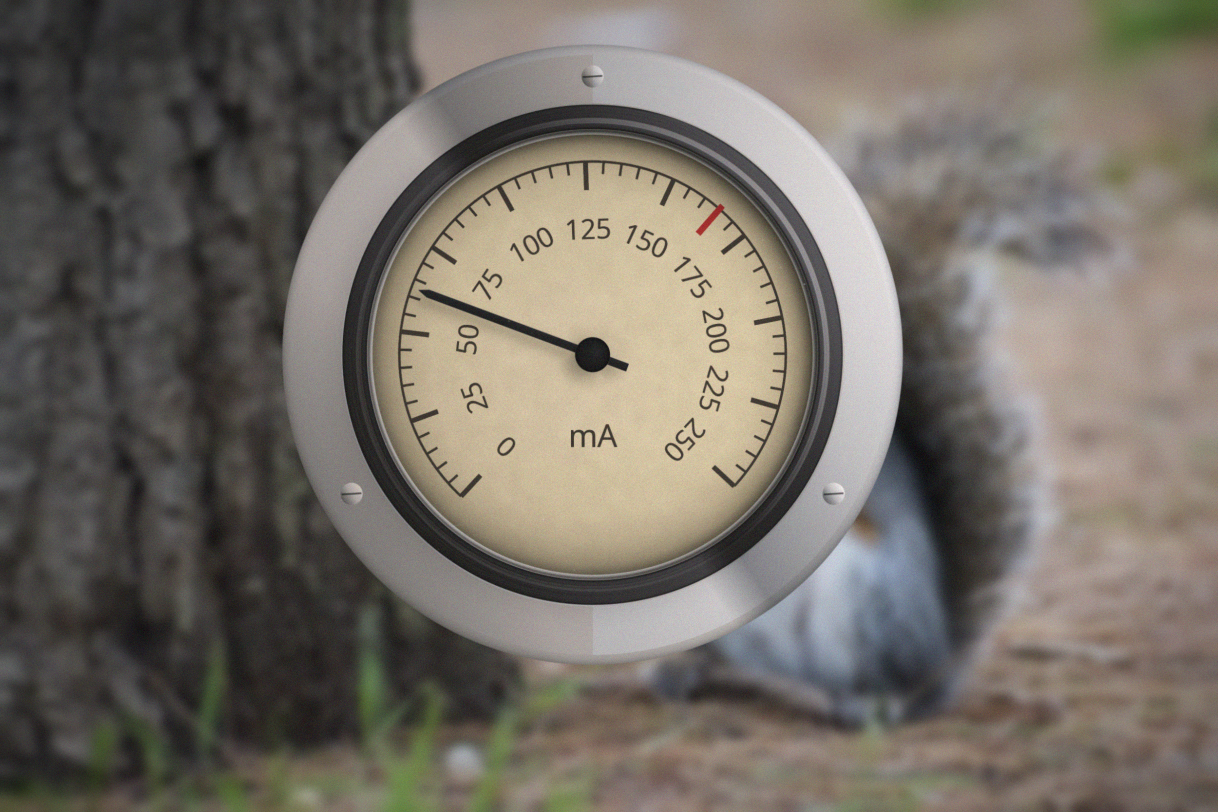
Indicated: value=62.5 unit=mA
